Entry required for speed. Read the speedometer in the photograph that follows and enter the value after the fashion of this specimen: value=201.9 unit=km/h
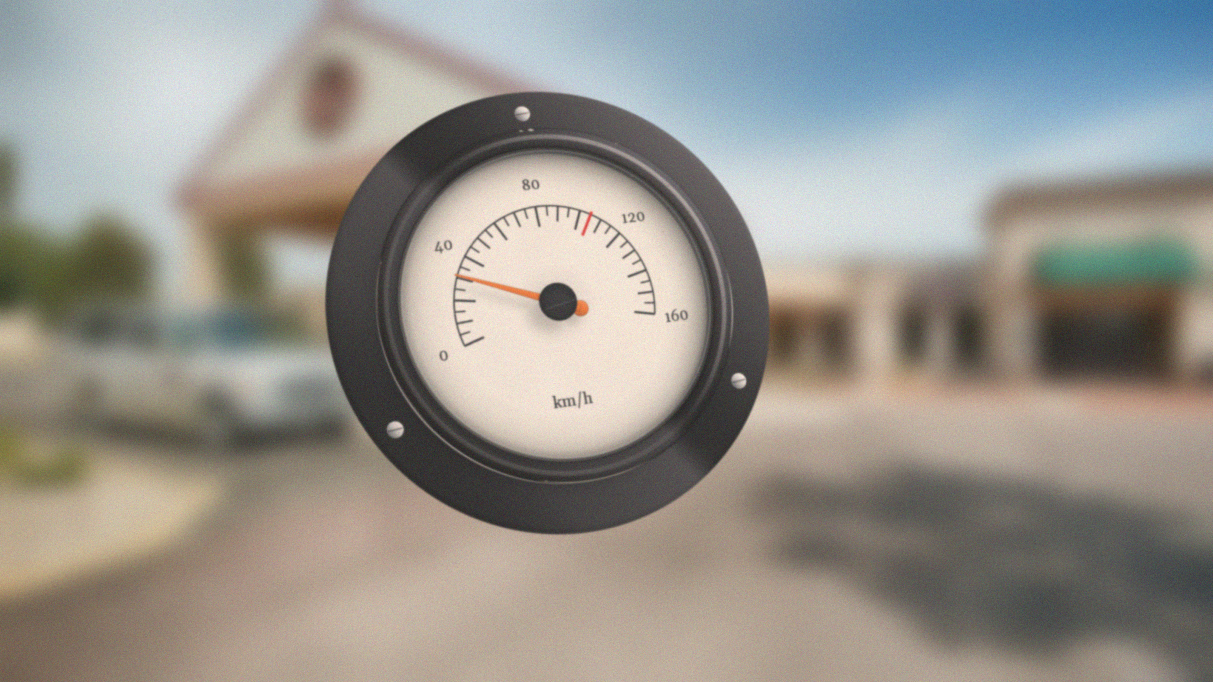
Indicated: value=30 unit=km/h
